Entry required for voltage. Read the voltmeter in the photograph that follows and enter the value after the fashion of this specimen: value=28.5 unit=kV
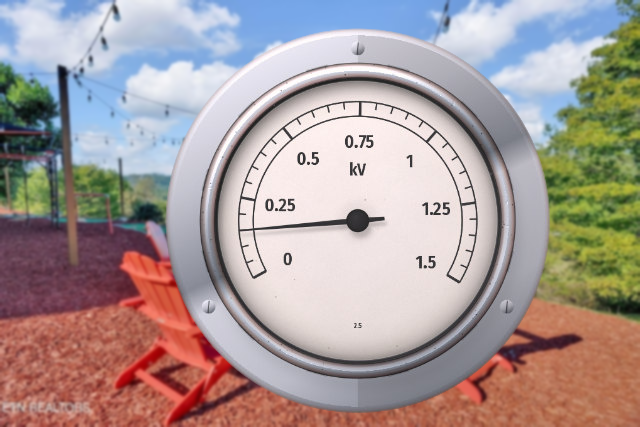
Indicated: value=0.15 unit=kV
